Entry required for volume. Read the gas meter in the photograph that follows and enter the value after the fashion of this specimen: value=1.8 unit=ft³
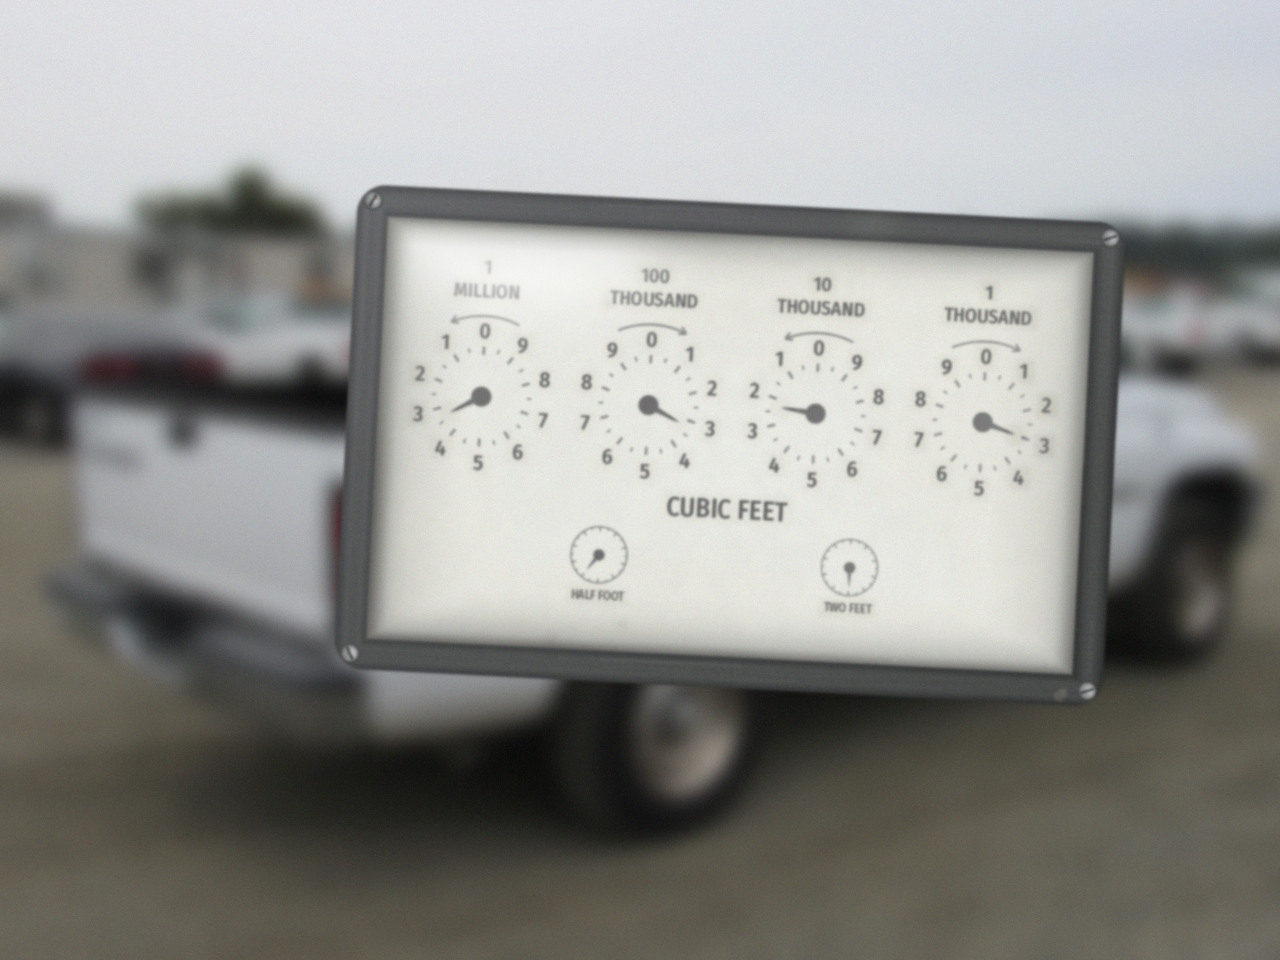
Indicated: value=332300 unit=ft³
